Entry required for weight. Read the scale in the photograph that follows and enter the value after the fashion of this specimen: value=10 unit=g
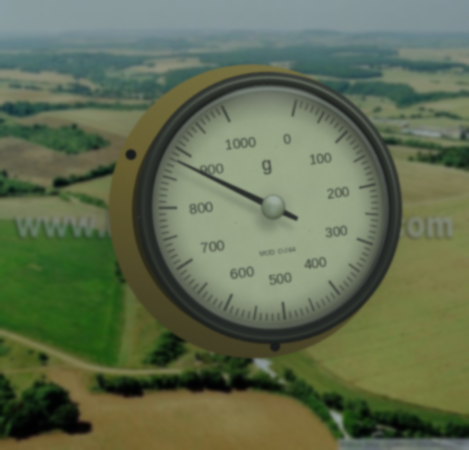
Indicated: value=880 unit=g
